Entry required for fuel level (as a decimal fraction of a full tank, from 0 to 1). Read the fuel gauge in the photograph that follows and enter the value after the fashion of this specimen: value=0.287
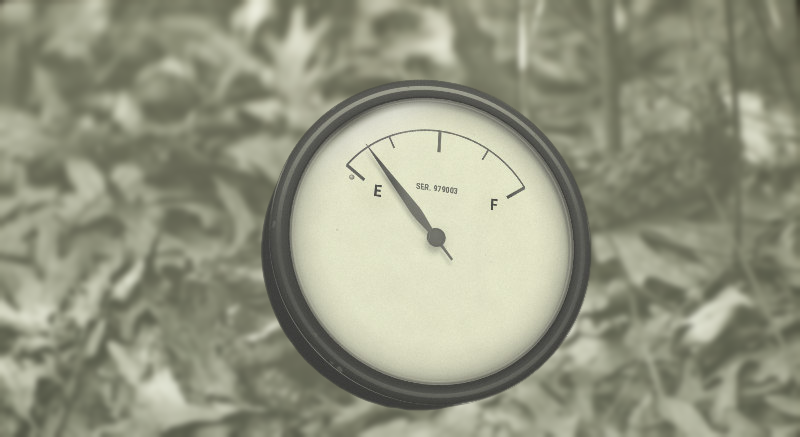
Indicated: value=0.125
